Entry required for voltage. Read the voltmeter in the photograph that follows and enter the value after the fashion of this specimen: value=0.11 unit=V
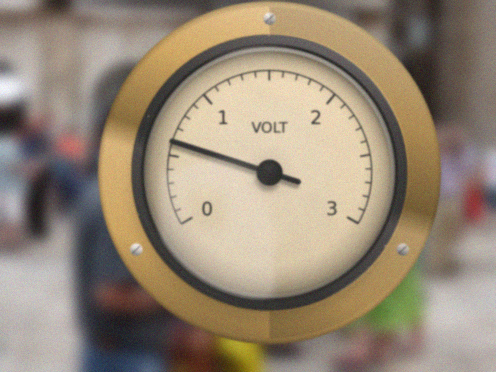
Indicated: value=0.6 unit=V
